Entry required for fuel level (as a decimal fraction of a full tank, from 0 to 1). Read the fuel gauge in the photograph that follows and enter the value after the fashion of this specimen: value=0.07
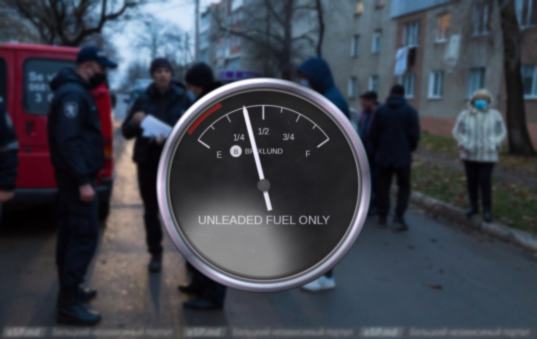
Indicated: value=0.375
